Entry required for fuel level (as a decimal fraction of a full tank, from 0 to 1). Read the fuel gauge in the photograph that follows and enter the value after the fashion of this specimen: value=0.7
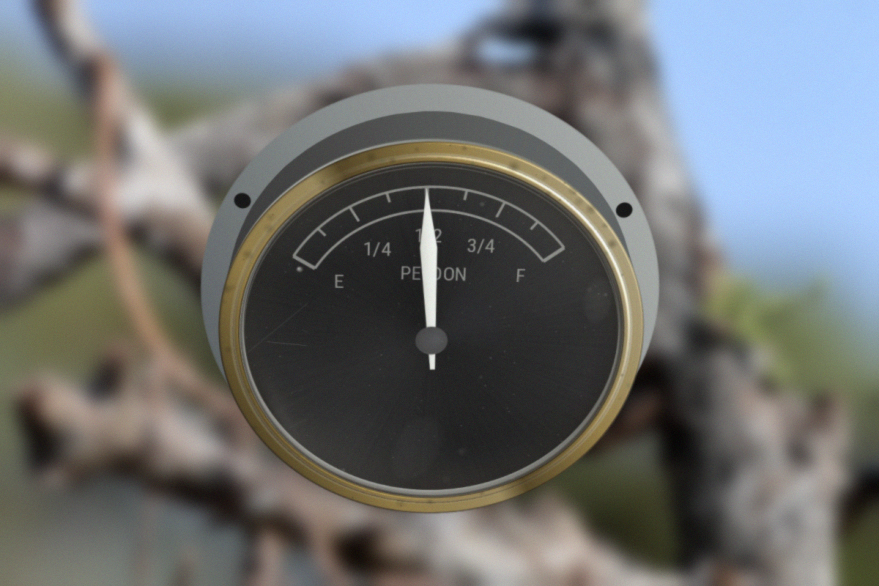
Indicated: value=0.5
